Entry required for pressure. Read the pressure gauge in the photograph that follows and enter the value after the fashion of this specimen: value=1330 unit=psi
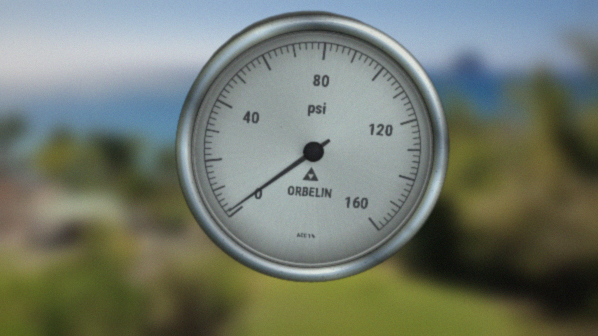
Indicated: value=2 unit=psi
